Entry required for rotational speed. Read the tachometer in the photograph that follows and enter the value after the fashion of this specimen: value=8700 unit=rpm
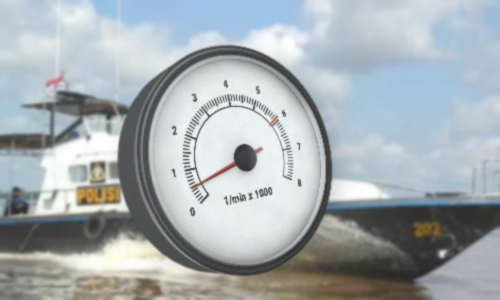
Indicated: value=500 unit=rpm
